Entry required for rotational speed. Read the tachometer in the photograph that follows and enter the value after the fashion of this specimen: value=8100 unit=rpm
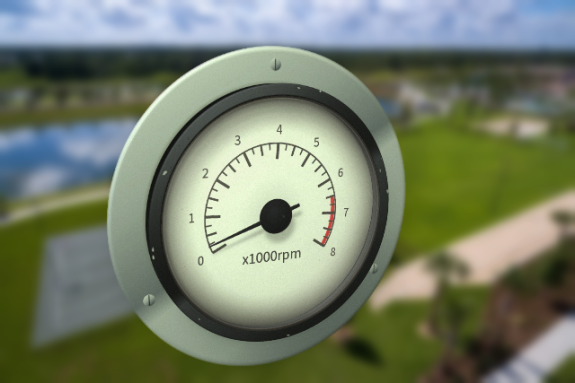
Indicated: value=250 unit=rpm
